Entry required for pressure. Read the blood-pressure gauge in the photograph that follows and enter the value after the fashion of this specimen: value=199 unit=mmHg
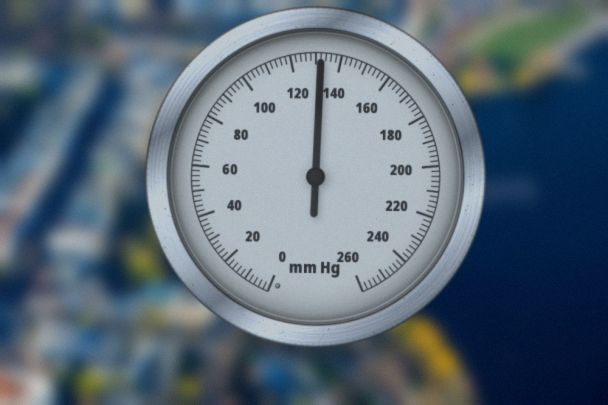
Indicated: value=132 unit=mmHg
